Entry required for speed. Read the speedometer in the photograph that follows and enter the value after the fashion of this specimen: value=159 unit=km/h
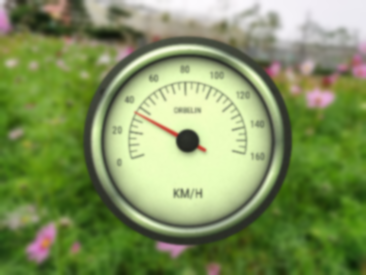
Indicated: value=35 unit=km/h
